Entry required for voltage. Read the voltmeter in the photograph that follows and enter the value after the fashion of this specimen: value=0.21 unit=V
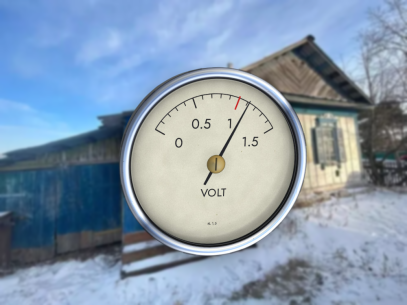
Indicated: value=1.1 unit=V
